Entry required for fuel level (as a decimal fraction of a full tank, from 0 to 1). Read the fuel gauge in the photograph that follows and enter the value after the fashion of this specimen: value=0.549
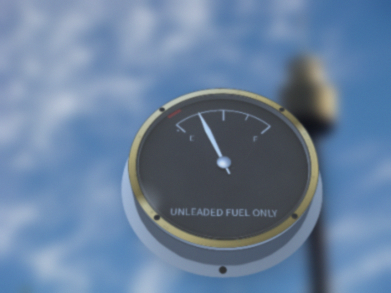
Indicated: value=0.25
